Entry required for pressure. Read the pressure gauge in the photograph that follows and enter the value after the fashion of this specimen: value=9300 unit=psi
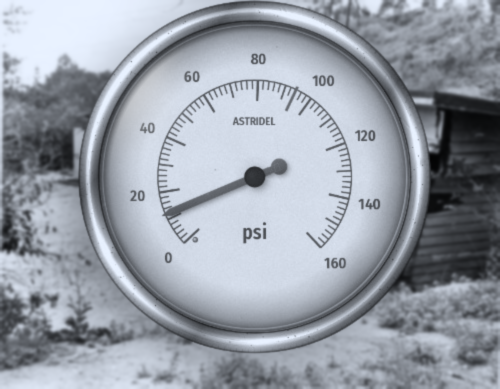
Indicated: value=12 unit=psi
